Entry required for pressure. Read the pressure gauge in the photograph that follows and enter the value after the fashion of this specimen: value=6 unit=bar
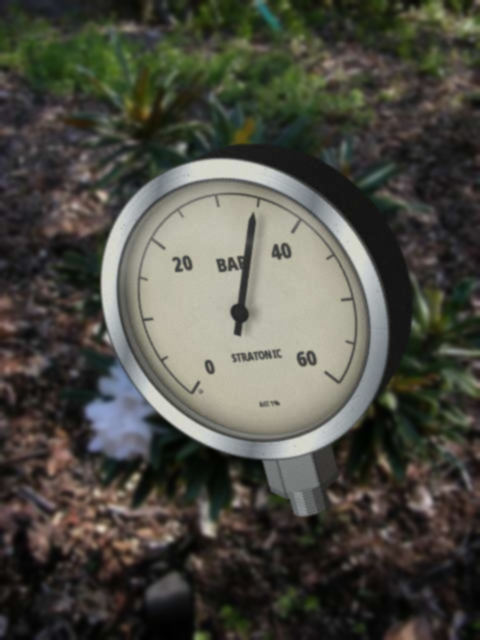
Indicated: value=35 unit=bar
